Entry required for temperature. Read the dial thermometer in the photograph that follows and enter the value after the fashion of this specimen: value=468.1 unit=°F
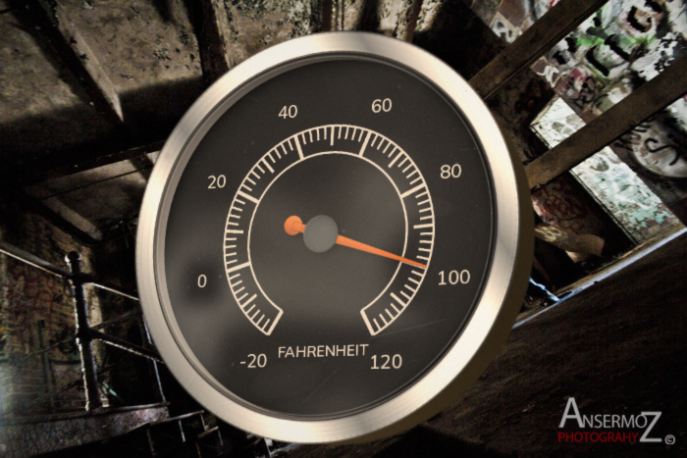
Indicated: value=100 unit=°F
